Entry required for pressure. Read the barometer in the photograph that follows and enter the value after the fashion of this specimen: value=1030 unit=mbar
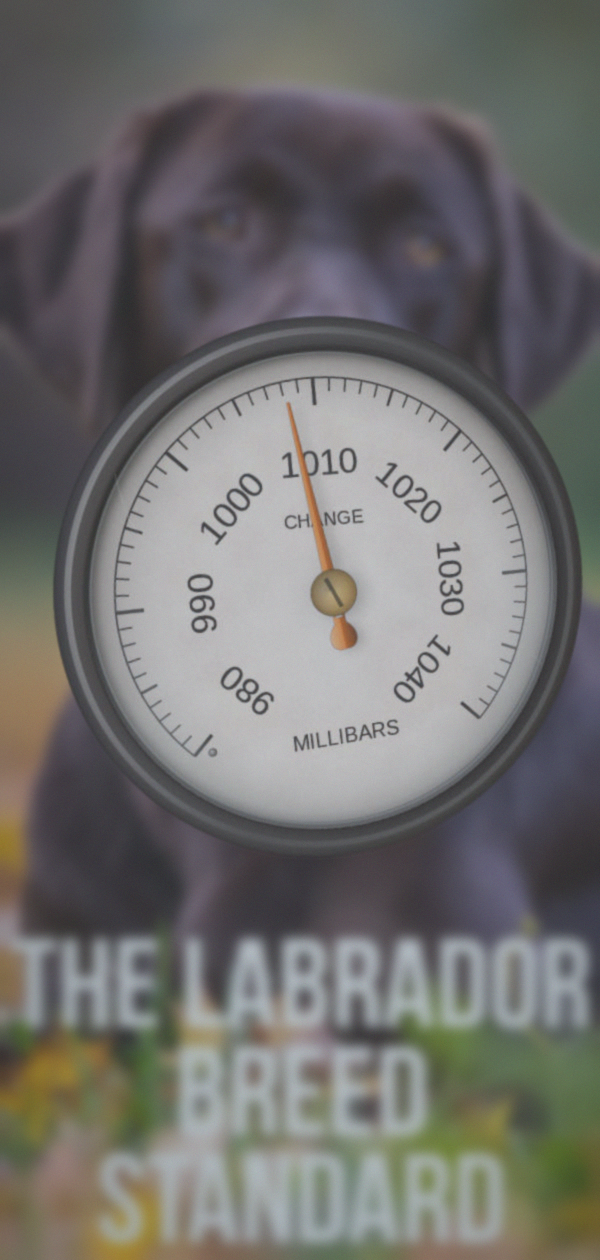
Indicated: value=1008 unit=mbar
